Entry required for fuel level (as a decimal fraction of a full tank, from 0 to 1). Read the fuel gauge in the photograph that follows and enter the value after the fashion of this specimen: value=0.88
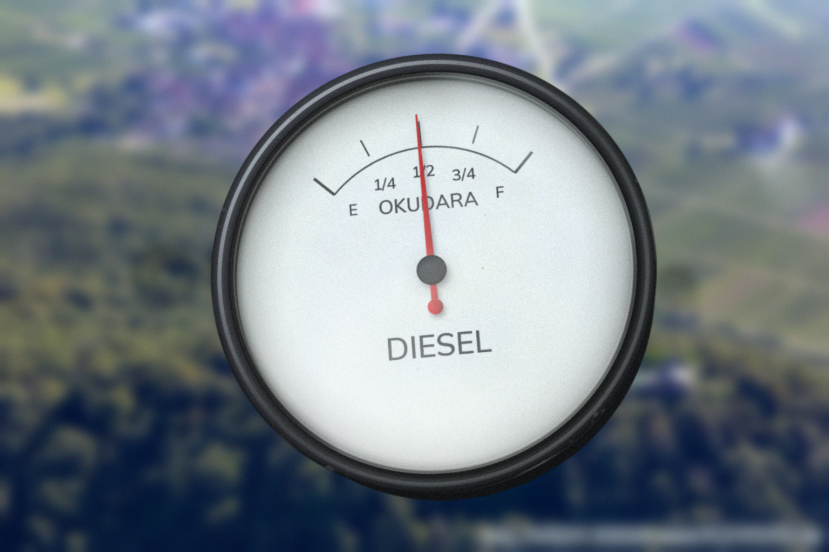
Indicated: value=0.5
